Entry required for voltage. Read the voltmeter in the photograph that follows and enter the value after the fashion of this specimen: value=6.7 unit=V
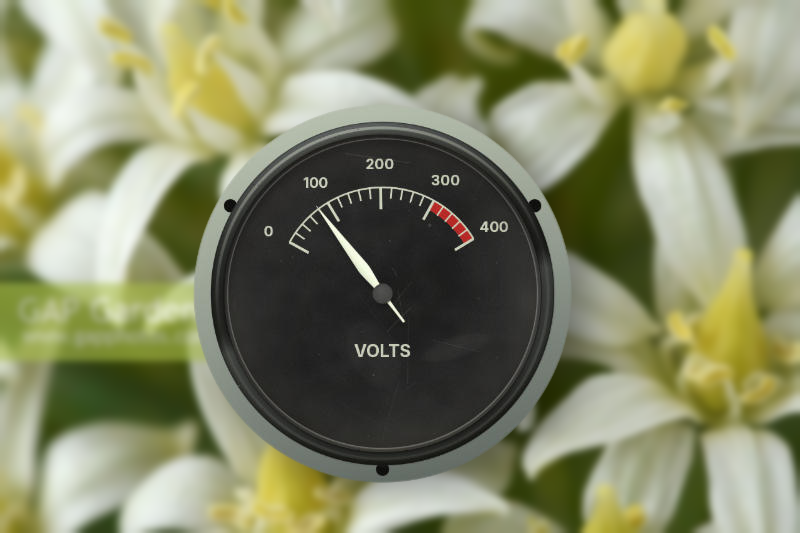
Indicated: value=80 unit=V
